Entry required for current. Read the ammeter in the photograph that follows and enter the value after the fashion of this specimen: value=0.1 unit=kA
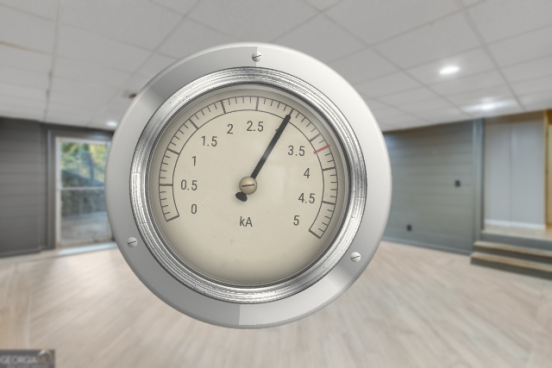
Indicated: value=3 unit=kA
